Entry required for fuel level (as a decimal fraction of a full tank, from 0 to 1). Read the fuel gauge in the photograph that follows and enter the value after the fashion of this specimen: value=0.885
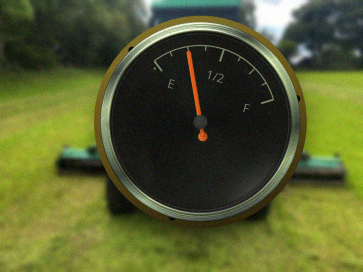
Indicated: value=0.25
